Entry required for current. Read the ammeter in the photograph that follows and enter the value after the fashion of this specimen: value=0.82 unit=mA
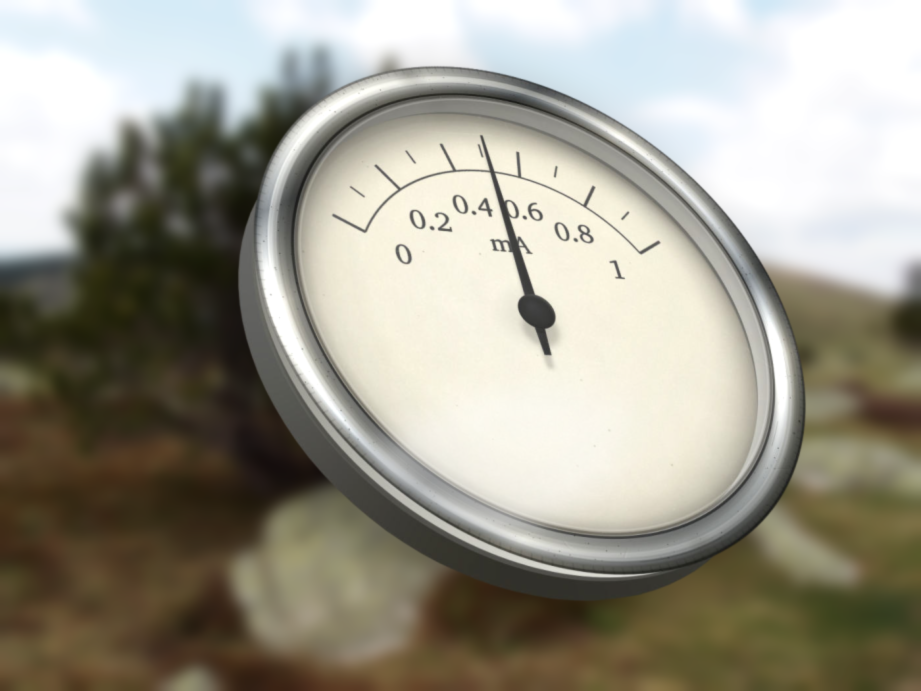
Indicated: value=0.5 unit=mA
